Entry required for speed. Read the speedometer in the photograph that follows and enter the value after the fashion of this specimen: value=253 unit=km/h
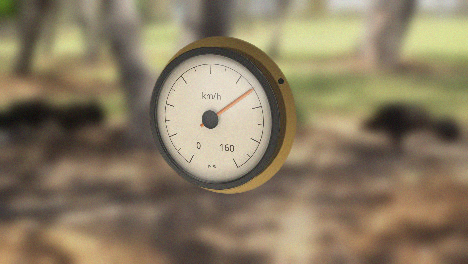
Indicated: value=110 unit=km/h
